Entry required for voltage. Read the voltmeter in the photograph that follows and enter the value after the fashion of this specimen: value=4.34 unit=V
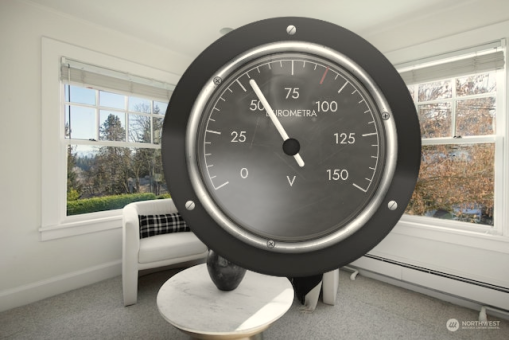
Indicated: value=55 unit=V
